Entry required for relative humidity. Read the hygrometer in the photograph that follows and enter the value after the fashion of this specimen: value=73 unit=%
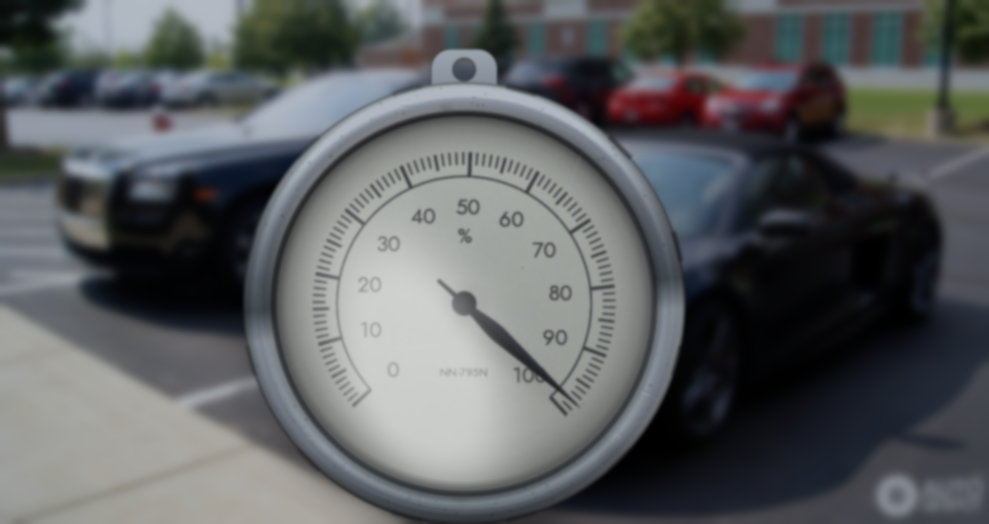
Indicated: value=98 unit=%
